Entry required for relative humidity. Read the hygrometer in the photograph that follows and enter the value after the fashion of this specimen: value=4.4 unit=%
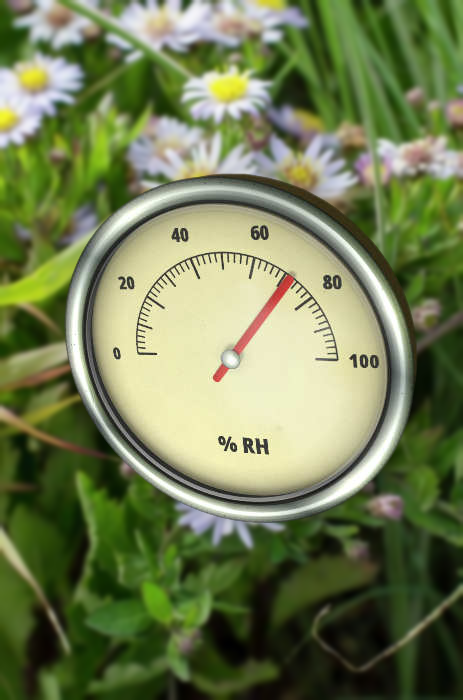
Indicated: value=72 unit=%
